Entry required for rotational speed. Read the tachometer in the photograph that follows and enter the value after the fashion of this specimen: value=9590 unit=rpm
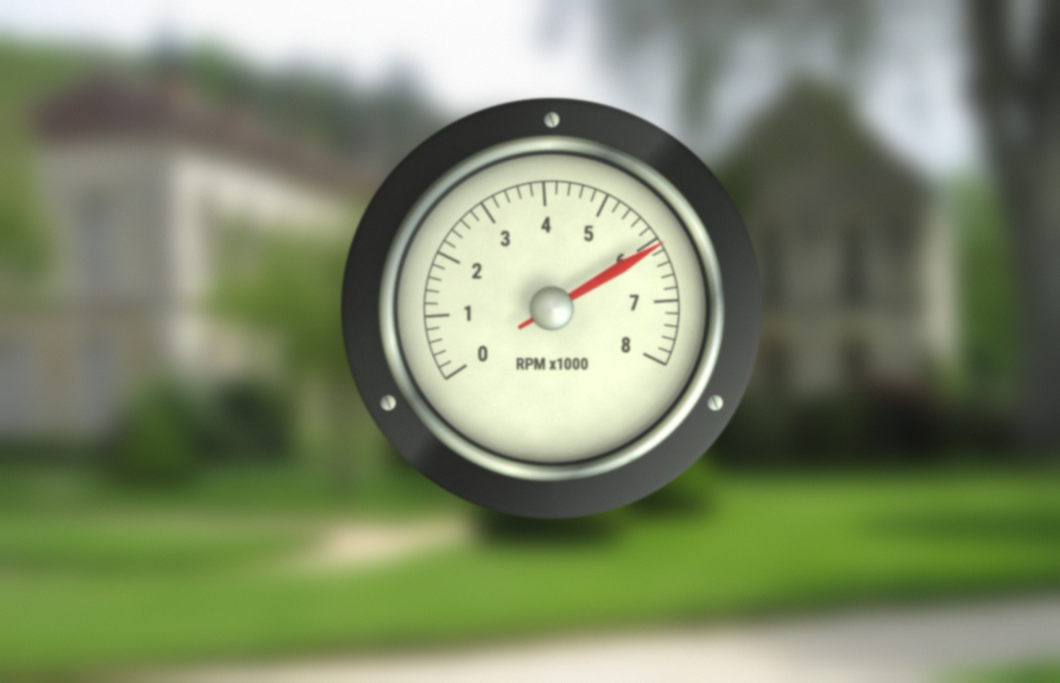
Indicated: value=6100 unit=rpm
